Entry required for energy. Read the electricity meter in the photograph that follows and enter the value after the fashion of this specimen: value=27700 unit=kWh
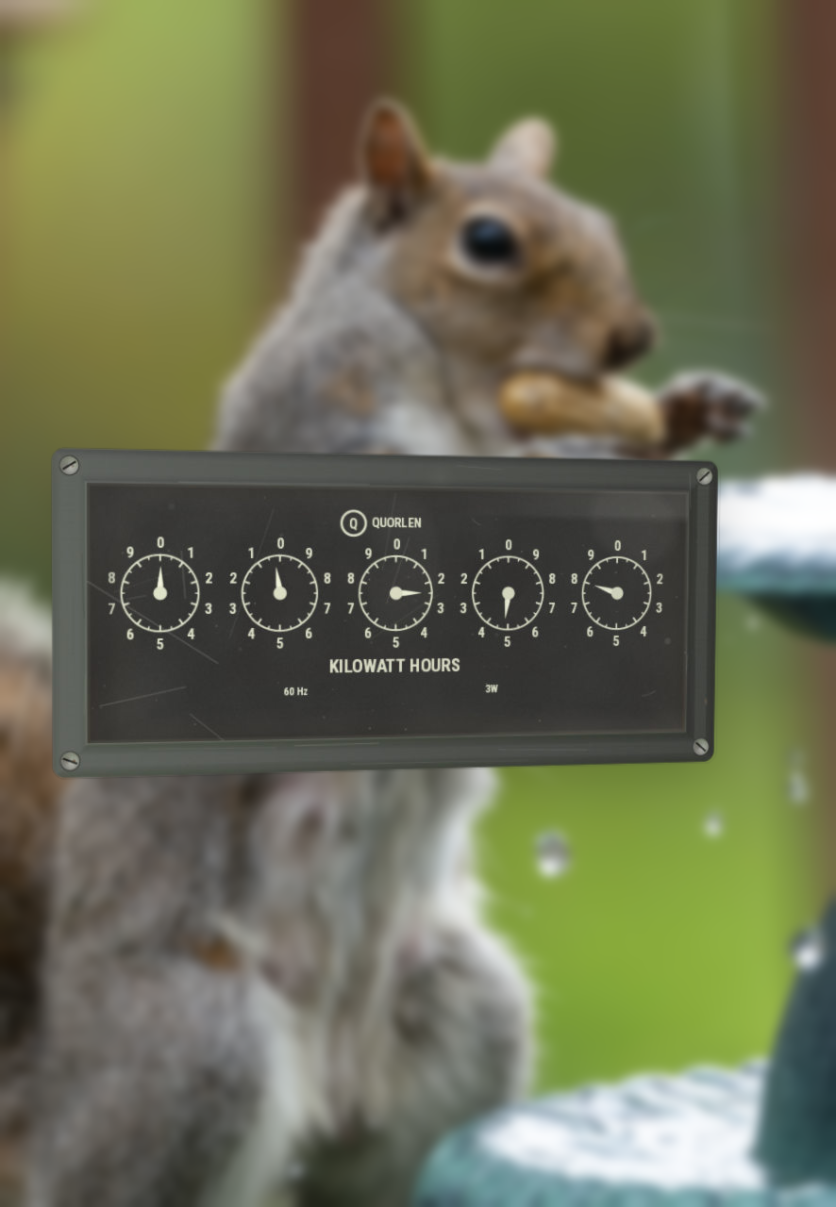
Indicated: value=248 unit=kWh
